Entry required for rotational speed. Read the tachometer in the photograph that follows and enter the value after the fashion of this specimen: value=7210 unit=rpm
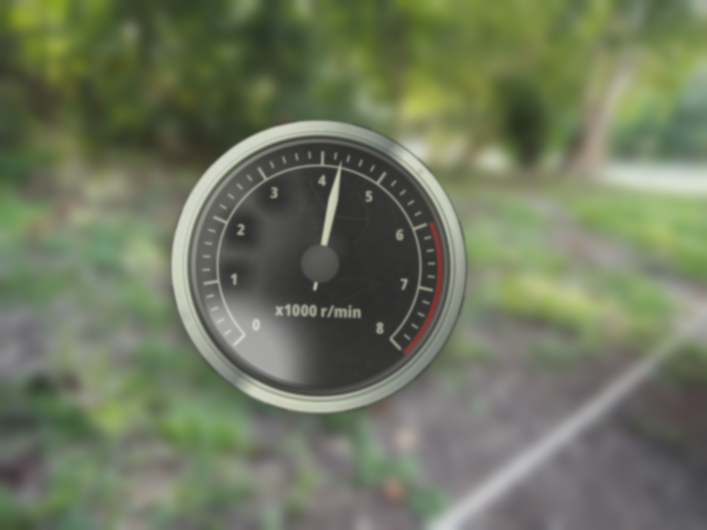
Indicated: value=4300 unit=rpm
